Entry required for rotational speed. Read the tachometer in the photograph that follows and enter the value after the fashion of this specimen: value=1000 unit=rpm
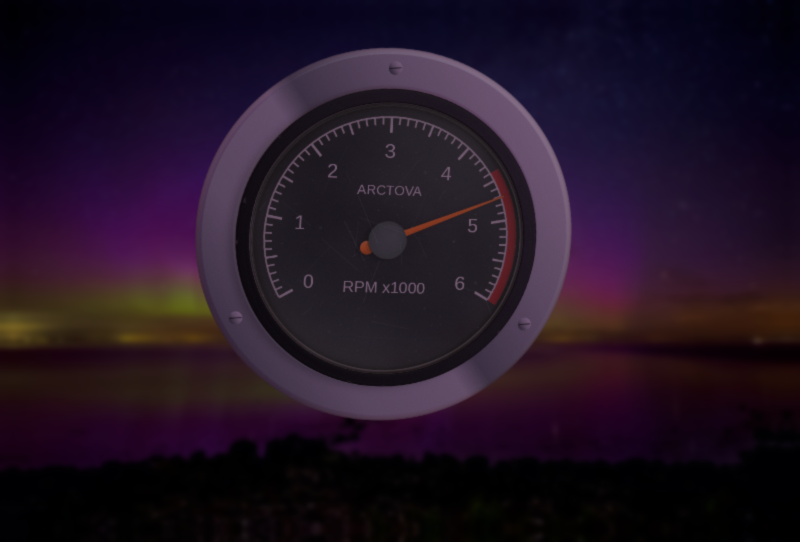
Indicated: value=4700 unit=rpm
